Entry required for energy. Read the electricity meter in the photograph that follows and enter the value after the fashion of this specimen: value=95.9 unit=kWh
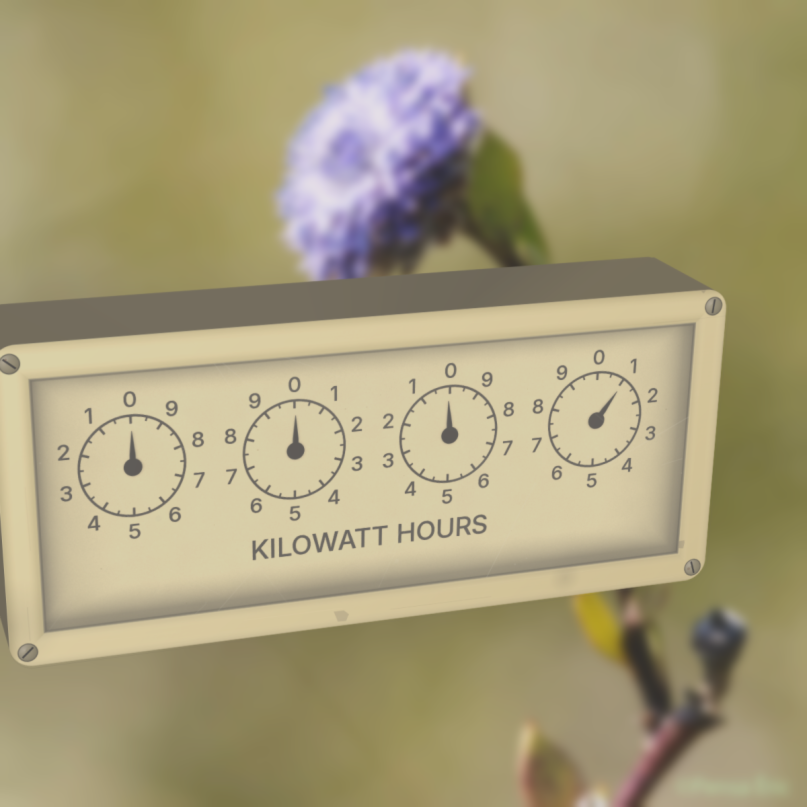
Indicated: value=1 unit=kWh
